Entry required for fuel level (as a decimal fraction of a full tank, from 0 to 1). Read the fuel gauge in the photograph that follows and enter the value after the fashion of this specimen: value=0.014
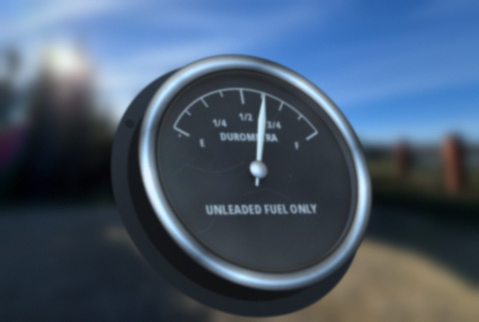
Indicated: value=0.625
